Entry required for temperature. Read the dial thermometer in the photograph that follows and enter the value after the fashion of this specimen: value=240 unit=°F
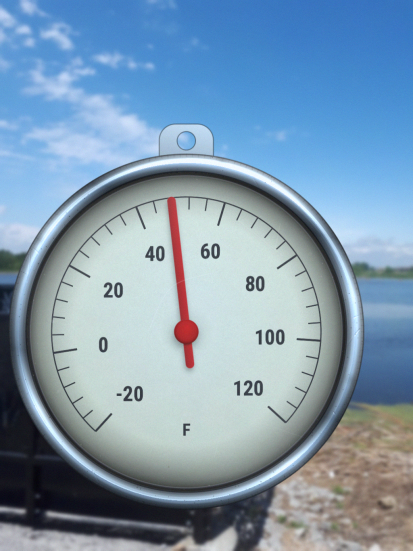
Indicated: value=48 unit=°F
